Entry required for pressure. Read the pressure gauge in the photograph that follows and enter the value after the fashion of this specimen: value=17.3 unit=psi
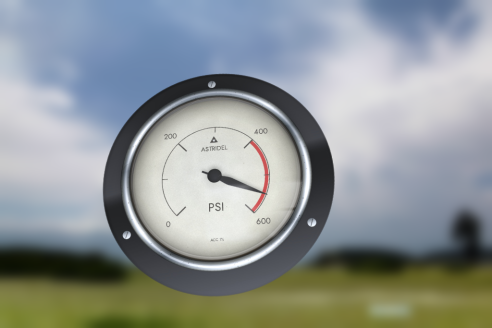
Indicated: value=550 unit=psi
